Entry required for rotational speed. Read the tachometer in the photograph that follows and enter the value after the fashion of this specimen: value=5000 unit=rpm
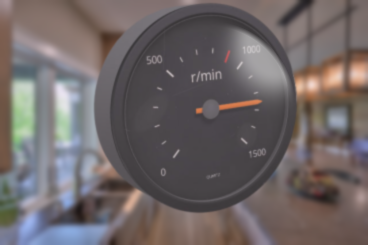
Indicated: value=1250 unit=rpm
